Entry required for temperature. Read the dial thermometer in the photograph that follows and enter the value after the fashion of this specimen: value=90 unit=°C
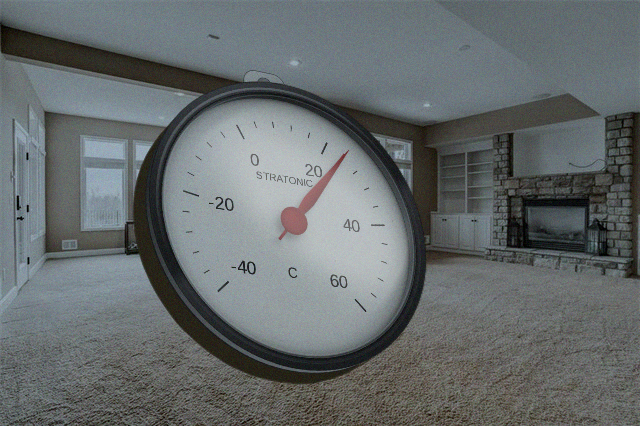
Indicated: value=24 unit=°C
